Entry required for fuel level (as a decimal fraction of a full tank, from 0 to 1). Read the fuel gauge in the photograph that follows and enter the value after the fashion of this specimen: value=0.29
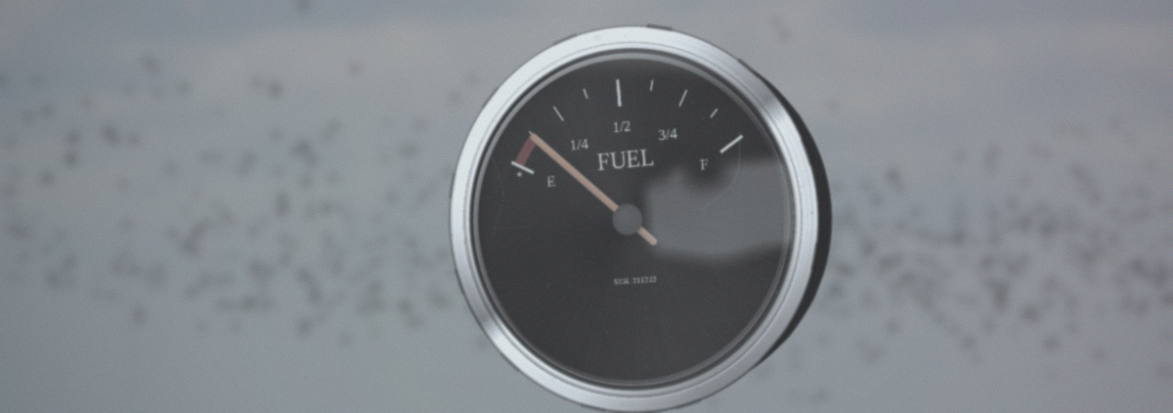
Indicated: value=0.125
